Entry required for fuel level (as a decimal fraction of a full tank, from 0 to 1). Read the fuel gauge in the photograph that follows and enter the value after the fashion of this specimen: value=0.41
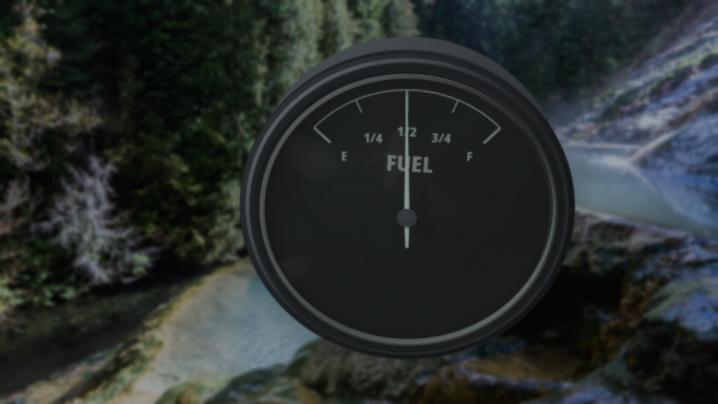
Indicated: value=0.5
